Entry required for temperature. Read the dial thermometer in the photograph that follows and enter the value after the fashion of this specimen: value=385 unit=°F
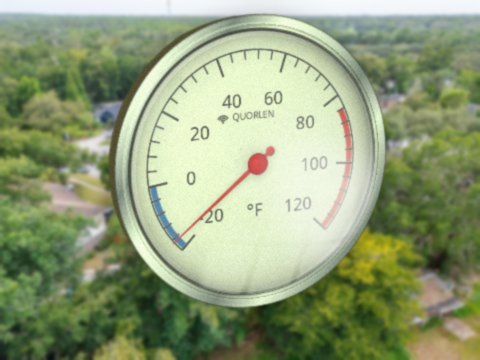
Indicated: value=-16 unit=°F
